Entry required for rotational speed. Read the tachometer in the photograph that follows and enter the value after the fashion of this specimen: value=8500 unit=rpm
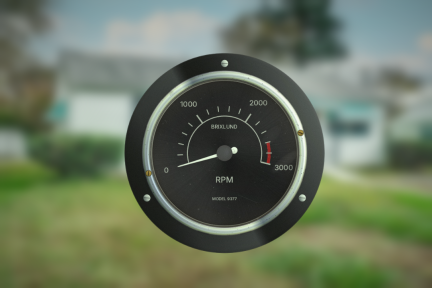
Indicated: value=0 unit=rpm
